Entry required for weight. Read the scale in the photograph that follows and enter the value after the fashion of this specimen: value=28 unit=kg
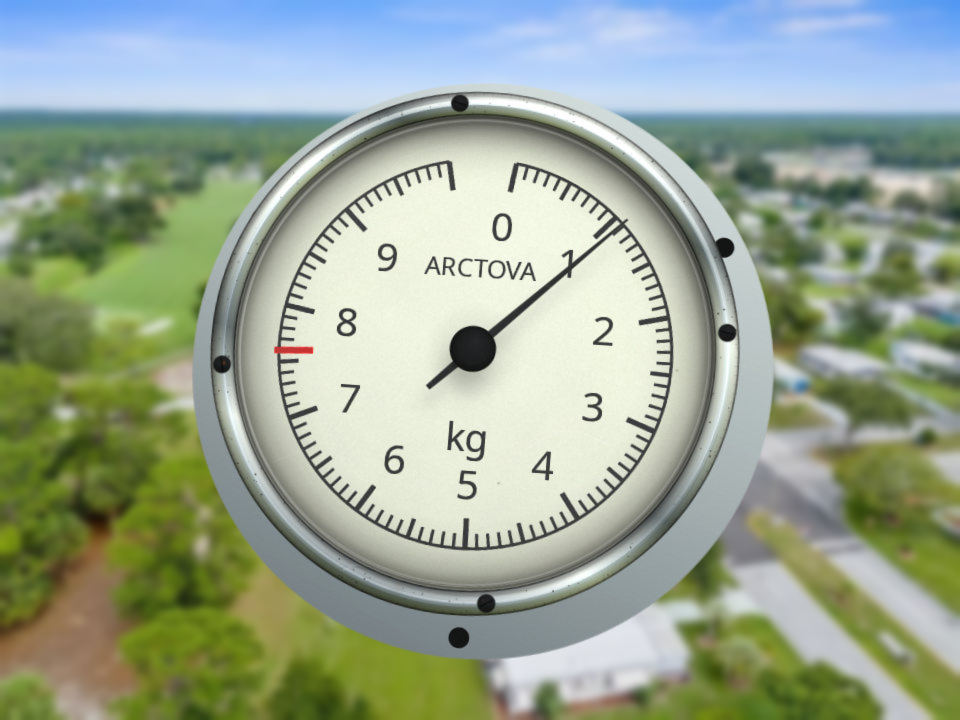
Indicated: value=1.1 unit=kg
